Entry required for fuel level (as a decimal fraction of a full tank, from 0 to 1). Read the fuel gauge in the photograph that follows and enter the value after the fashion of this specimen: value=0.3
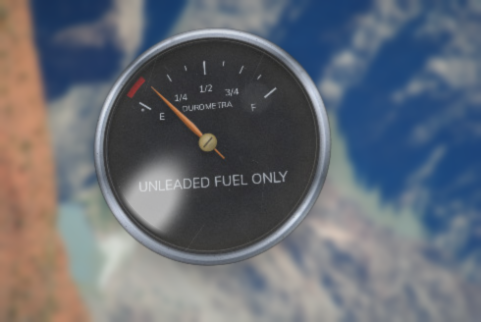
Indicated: value=0.125
